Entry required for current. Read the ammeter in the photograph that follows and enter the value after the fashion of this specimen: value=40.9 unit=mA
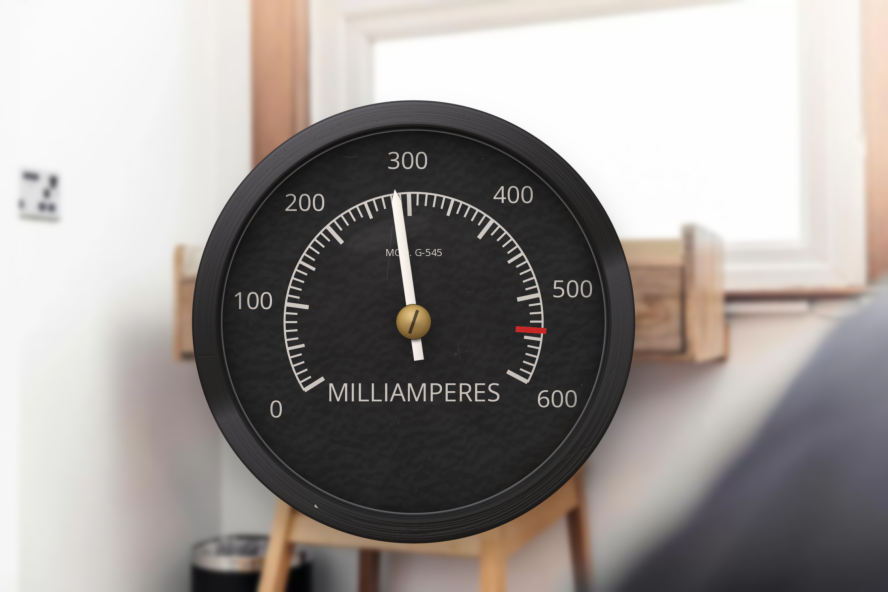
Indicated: value=285 unit=mA
